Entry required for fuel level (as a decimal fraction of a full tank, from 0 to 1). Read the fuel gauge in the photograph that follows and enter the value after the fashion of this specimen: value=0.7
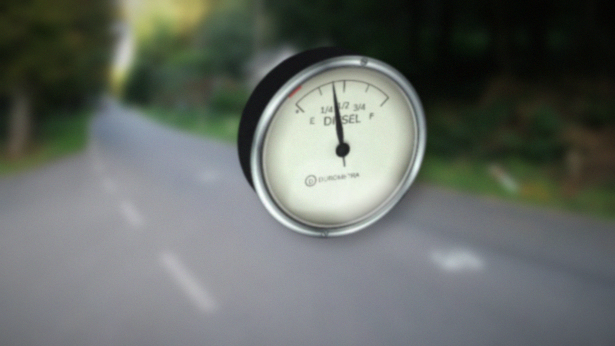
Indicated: value=0.375
